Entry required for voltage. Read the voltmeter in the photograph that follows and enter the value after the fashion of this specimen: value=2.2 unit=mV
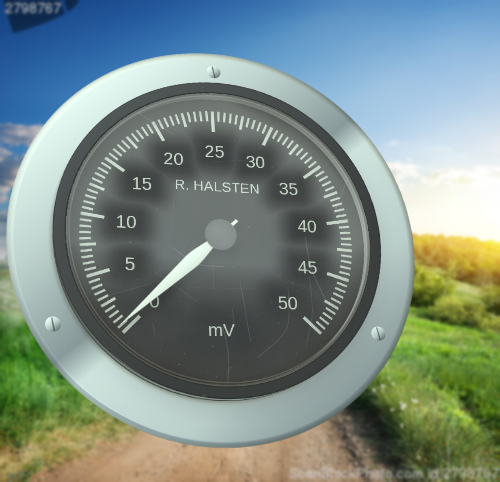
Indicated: value=0.5 unit=mV
